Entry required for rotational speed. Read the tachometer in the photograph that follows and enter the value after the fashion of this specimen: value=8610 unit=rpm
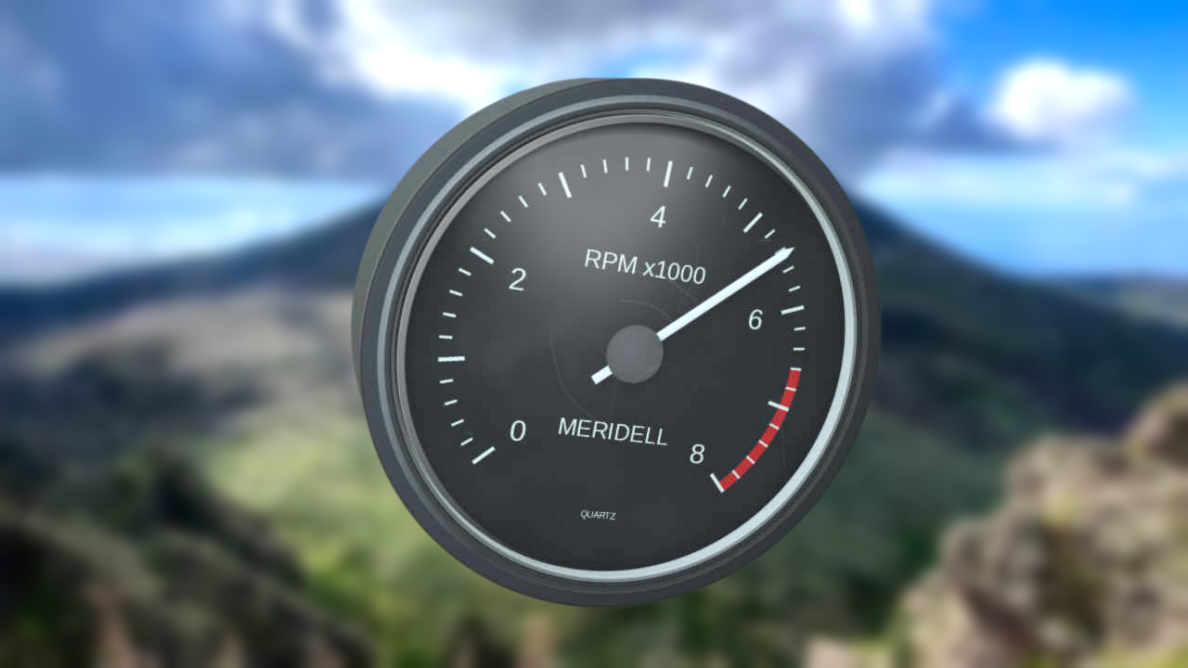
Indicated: value=5400 unit=rpm
